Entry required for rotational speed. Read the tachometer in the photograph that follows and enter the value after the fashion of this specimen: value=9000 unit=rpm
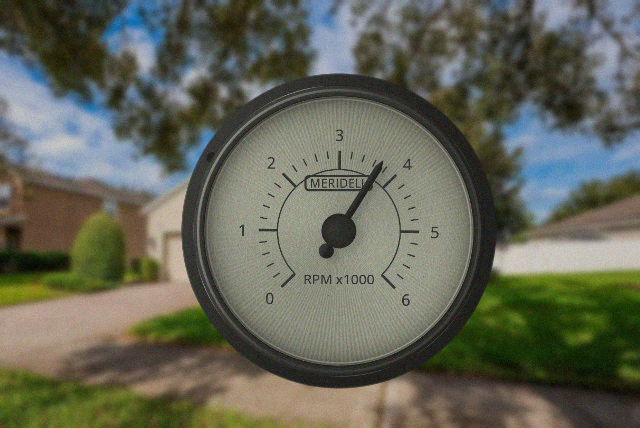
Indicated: value=3700 unit=rpm
